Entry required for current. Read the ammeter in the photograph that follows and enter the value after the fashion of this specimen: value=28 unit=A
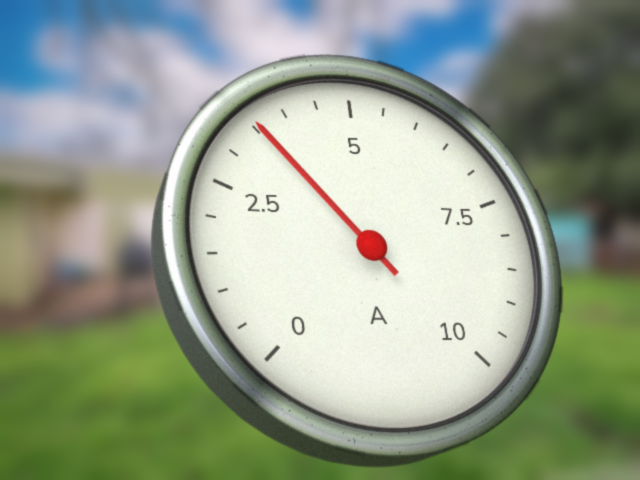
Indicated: value=3.5 unit=A
